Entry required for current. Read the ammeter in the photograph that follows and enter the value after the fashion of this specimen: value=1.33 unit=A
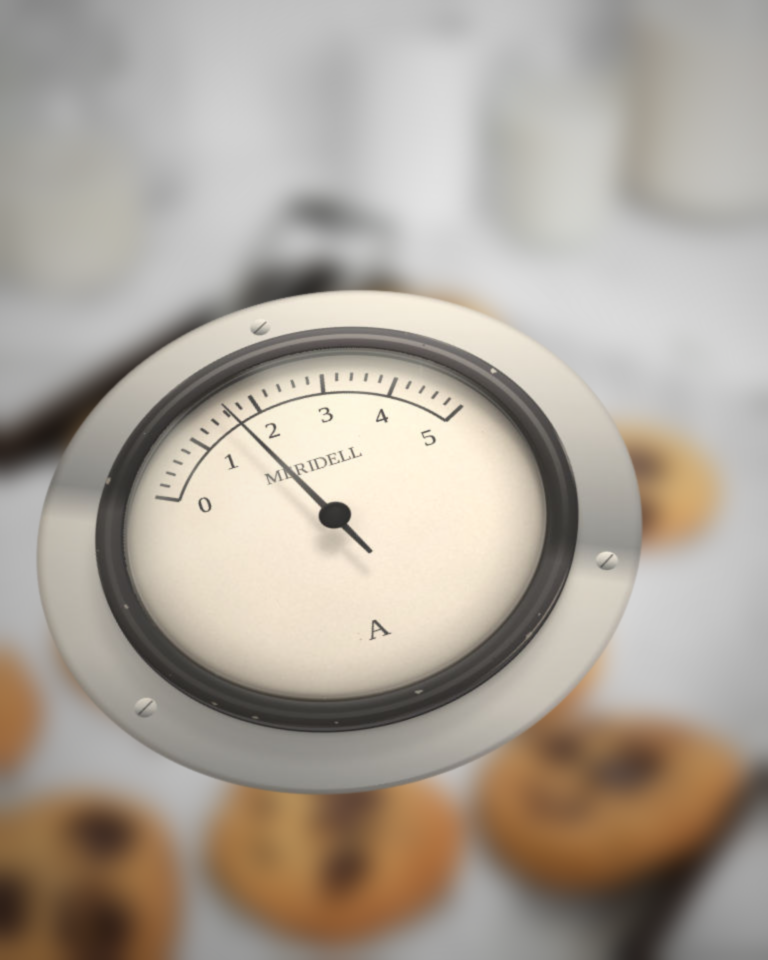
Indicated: value=1.6 unit=A
